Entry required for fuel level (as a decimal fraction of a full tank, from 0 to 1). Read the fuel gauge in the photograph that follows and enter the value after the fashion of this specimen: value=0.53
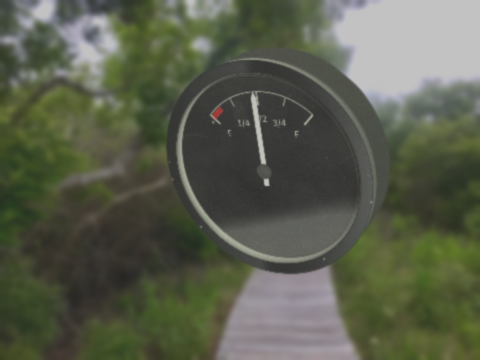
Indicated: value=0.5
